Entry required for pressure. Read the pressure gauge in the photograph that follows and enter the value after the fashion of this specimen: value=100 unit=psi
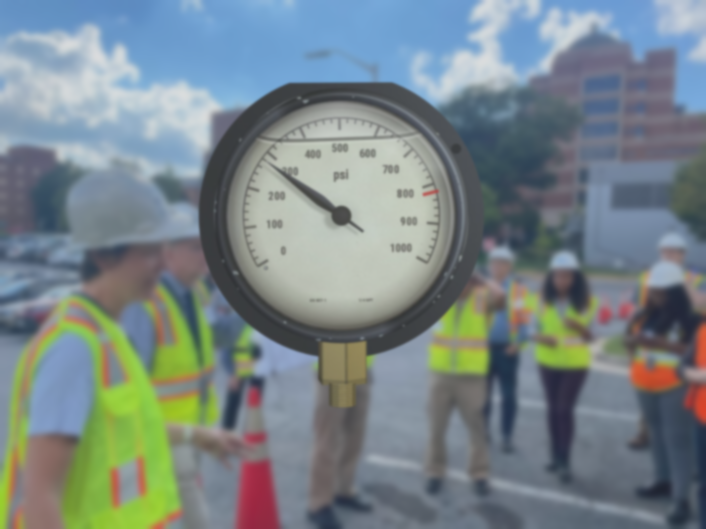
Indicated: value=280 unit=psi
